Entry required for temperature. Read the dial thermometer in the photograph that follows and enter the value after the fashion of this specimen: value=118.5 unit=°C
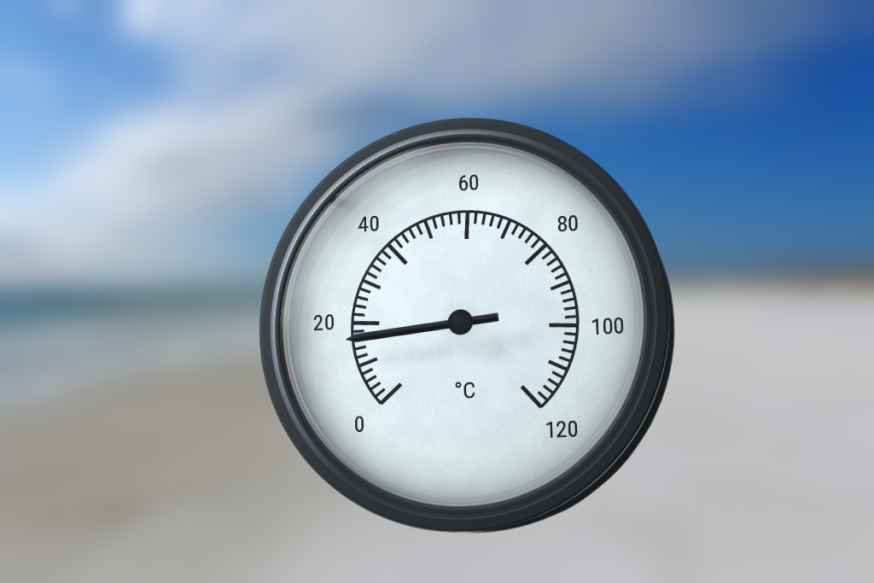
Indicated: value=16 unit=°C
